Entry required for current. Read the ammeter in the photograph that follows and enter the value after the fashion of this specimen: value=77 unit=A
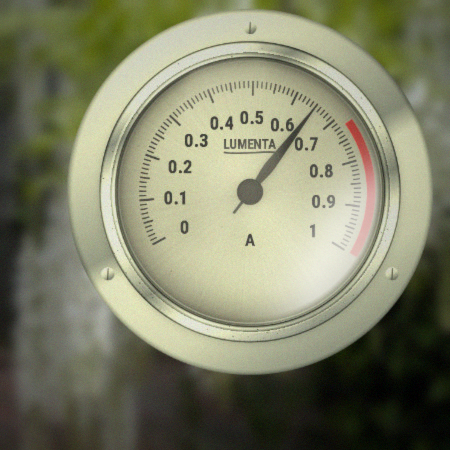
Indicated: value=0.65 unit=A
